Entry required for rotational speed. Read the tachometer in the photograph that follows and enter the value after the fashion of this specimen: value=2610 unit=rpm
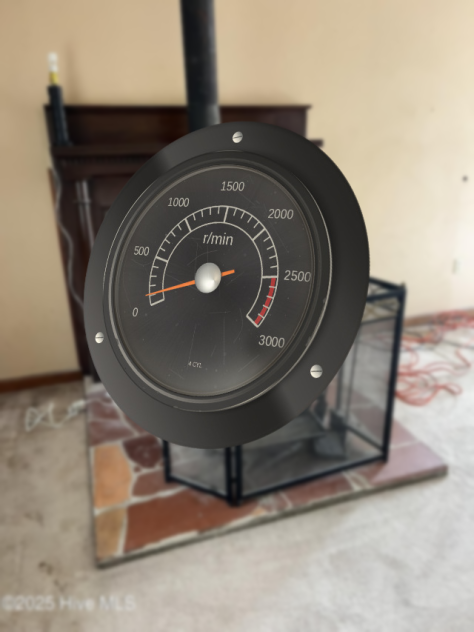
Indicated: value=100 unit=rpm
